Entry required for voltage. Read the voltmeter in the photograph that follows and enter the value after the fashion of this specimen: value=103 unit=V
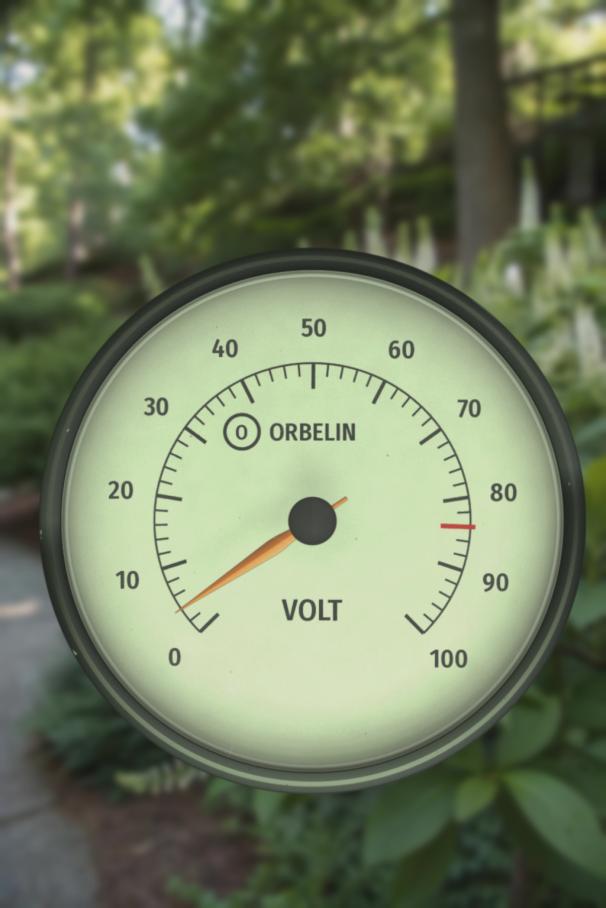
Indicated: value=4 unit=V
